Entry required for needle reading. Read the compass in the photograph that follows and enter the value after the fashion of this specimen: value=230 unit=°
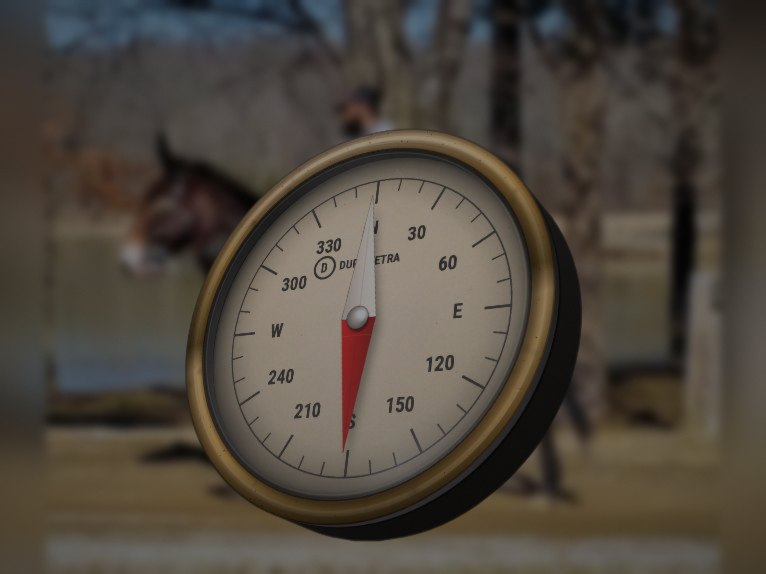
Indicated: value=180 unit=°
